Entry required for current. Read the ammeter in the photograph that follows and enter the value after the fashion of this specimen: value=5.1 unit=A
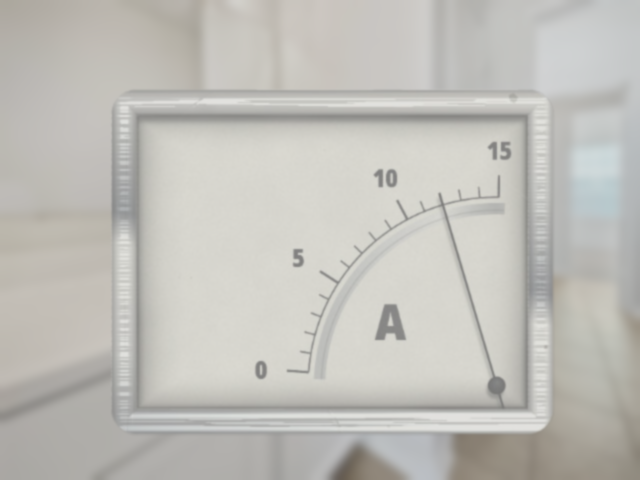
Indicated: value=12 unit=A
